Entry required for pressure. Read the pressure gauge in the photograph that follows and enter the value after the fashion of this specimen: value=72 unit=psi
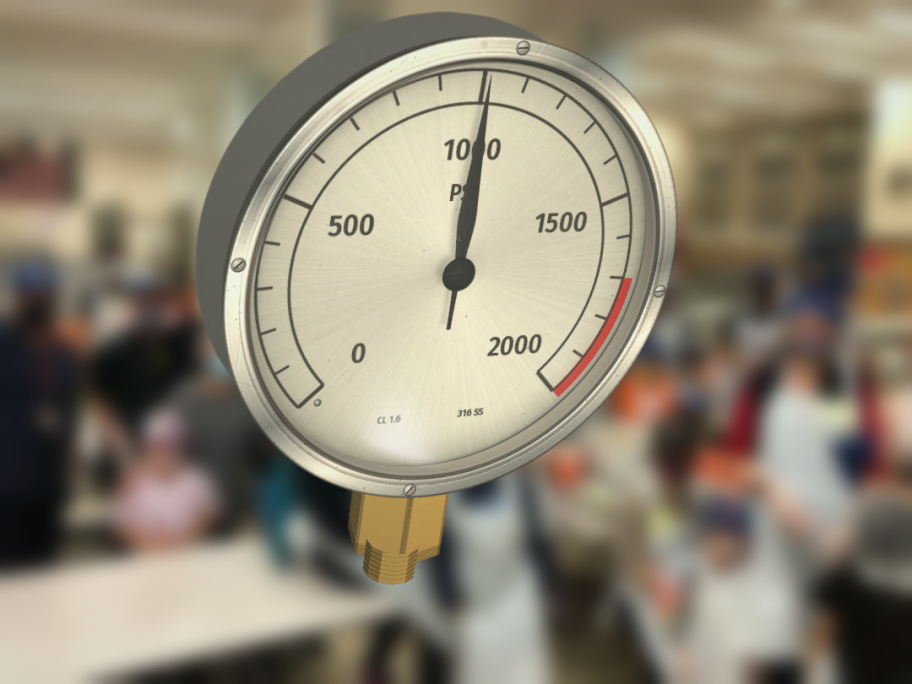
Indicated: value=1000 unit=psi
